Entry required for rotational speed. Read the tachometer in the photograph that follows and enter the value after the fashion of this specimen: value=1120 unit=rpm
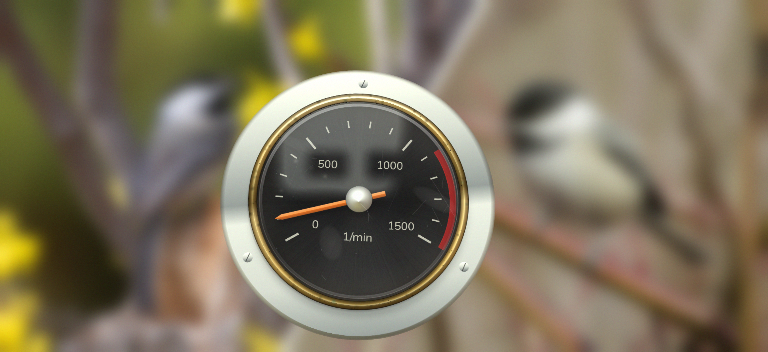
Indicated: value=100 unit=rpm
